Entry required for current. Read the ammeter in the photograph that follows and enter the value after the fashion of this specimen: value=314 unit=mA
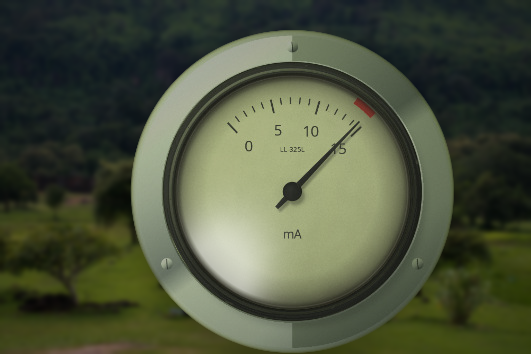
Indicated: value=14.5 unit=mA
